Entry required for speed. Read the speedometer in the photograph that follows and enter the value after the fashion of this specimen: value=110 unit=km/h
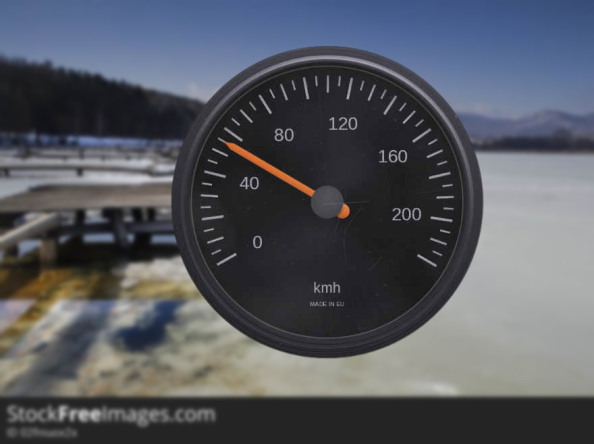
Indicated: value=55 unit=km/h
